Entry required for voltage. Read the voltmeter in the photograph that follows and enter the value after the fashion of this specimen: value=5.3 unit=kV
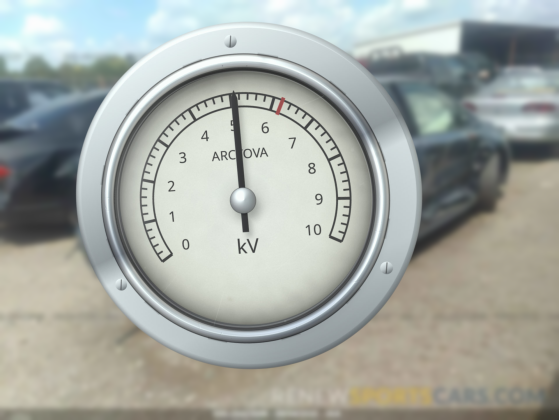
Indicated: value=5.1 unit=kV
